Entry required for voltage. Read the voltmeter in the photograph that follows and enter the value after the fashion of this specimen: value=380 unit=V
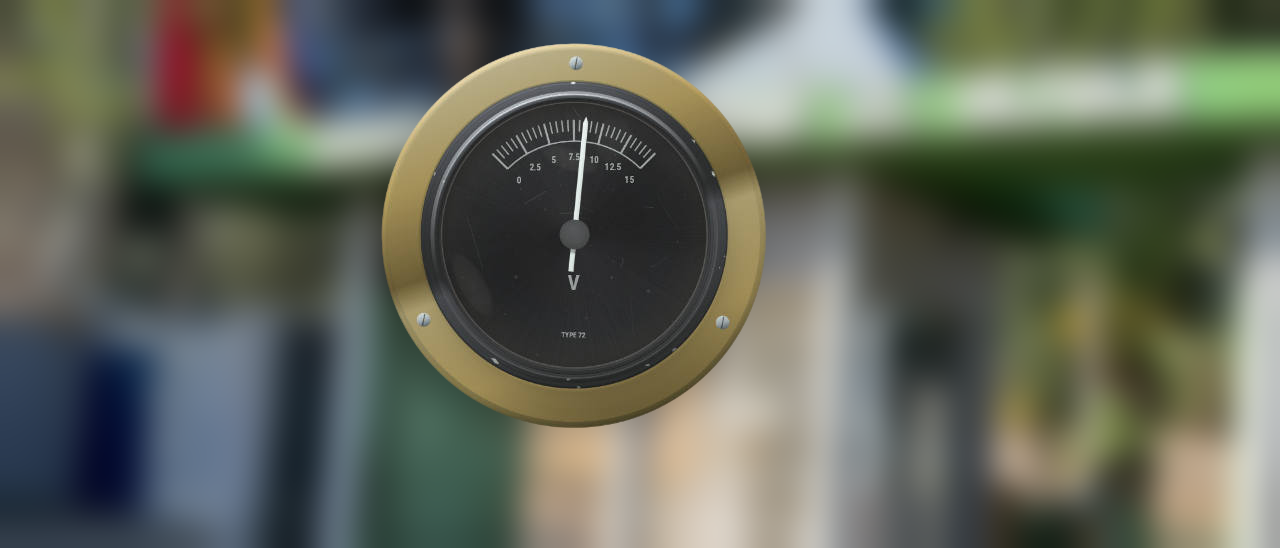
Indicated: value=8.5 unit=V
